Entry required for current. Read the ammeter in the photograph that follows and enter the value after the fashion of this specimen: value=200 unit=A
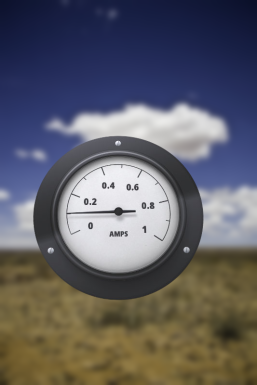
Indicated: value=0.1 unit=A
